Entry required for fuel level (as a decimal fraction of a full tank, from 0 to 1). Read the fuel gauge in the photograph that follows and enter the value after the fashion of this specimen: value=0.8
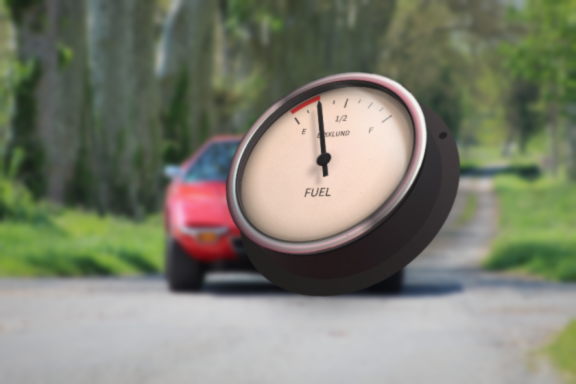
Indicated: value=0.25
